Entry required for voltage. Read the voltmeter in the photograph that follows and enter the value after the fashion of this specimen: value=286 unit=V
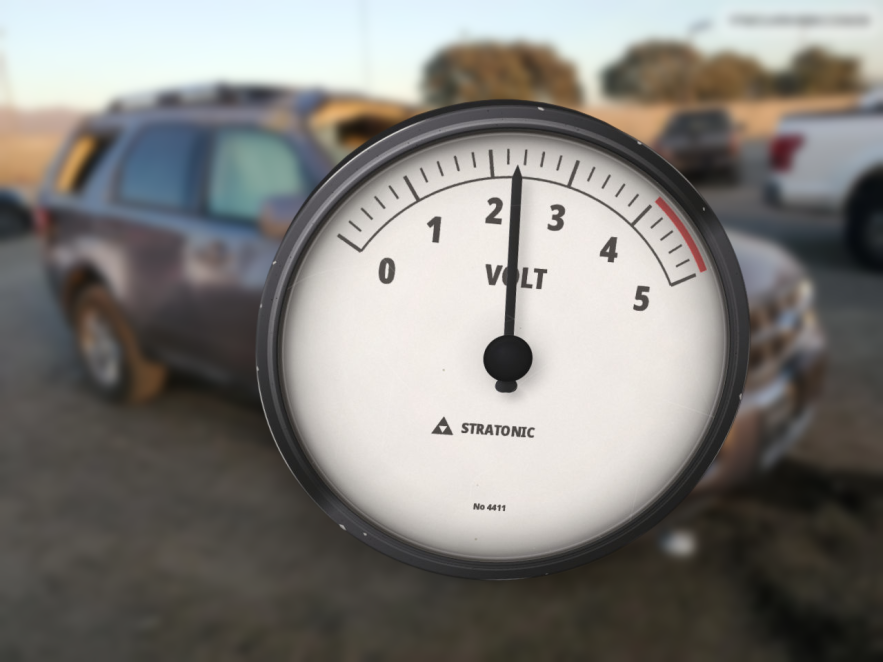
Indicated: value=2.3 unit=V
